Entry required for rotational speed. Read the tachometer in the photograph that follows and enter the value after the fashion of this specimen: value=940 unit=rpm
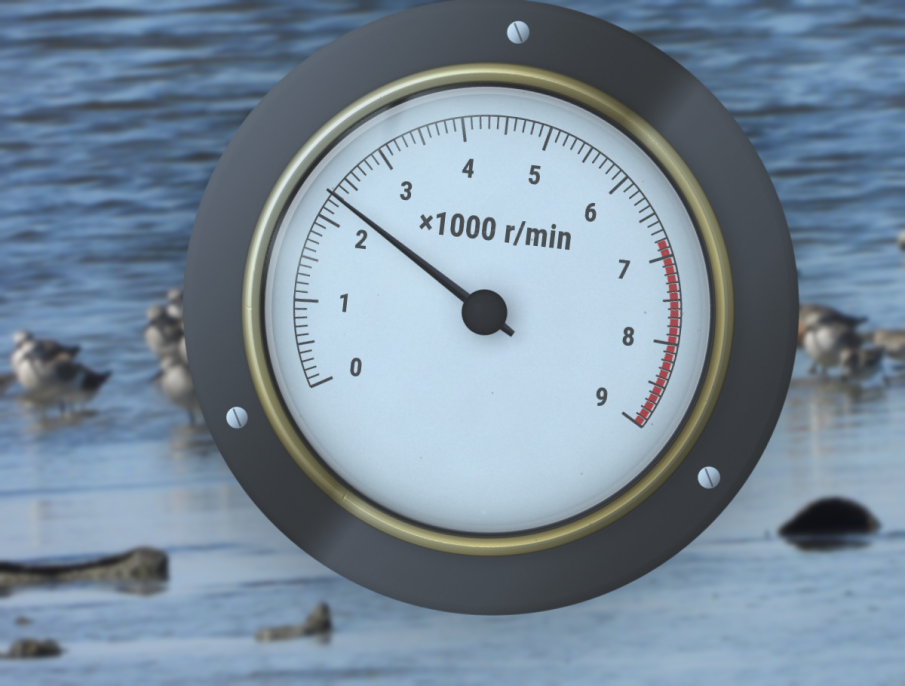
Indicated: value=2300 unit=rpm
